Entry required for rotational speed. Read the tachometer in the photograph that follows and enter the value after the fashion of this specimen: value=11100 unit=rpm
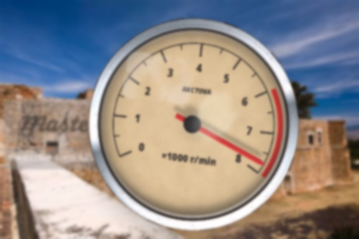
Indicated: value=7750 unit=rpm
